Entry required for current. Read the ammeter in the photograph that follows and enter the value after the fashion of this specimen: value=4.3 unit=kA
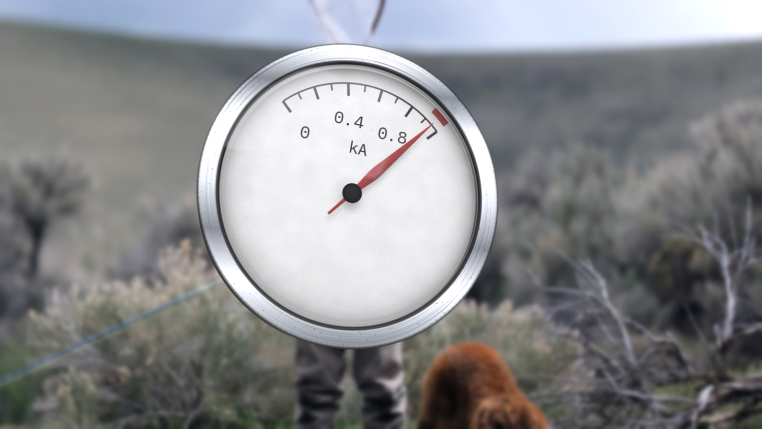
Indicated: value=0.95 unit=kA
